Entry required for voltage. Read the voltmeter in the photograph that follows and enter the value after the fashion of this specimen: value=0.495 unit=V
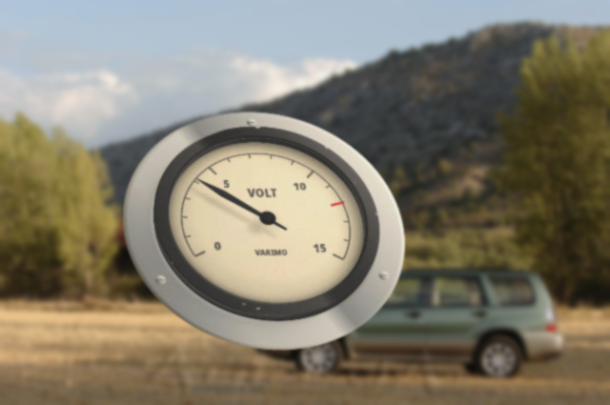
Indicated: value=4 unit=V
